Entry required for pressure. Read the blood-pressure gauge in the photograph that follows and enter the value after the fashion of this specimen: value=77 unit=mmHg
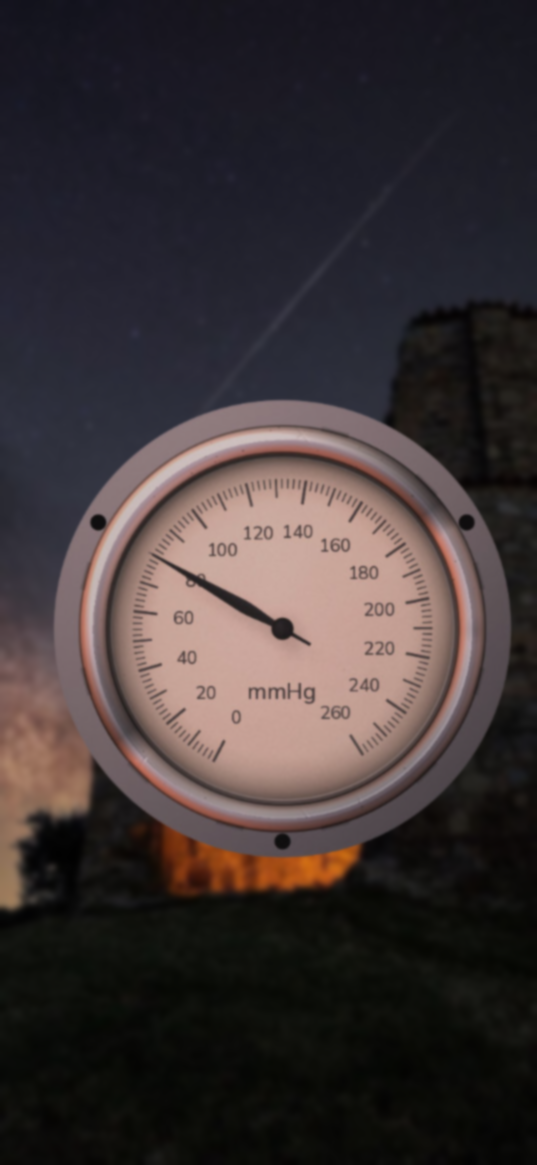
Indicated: value=80 unit=mmHg
